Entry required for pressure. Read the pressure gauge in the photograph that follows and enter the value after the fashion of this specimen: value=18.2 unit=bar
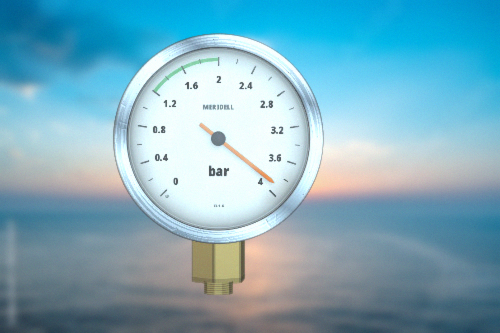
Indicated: value=3.9 unit=bar
